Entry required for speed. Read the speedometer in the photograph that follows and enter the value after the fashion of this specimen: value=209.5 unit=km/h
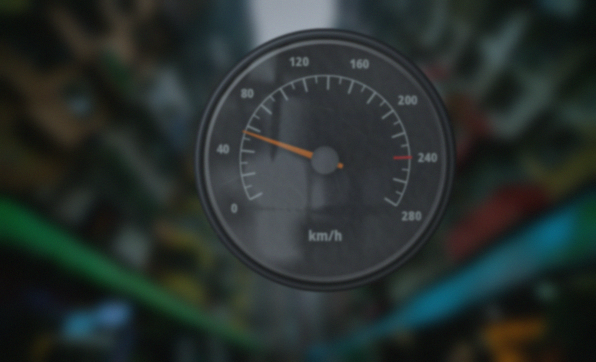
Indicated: value=55 unit=km/h
